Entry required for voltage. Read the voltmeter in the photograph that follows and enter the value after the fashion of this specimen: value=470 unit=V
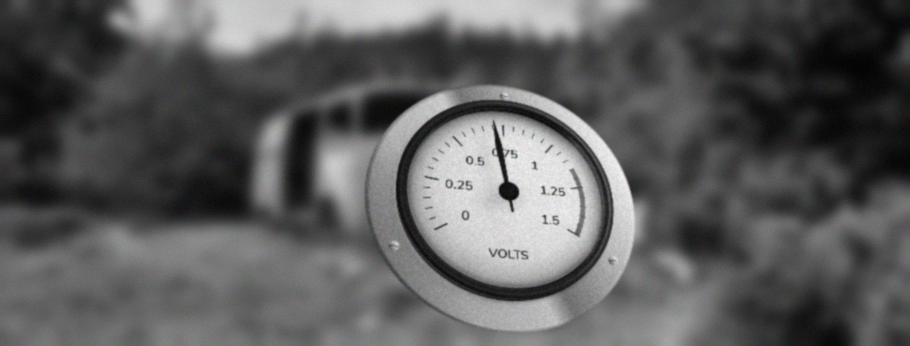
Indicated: value=0.7 unit=V
